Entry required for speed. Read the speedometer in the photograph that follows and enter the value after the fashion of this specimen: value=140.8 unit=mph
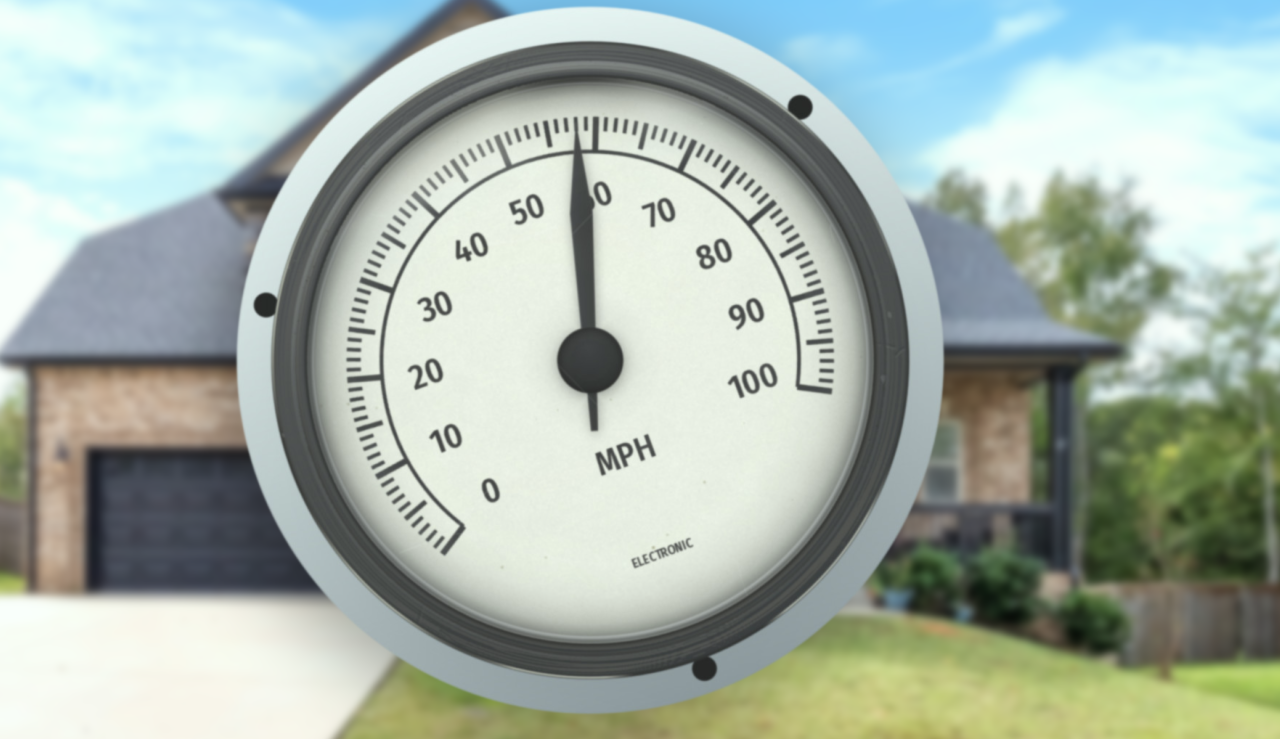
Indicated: value=58 unit=mph
